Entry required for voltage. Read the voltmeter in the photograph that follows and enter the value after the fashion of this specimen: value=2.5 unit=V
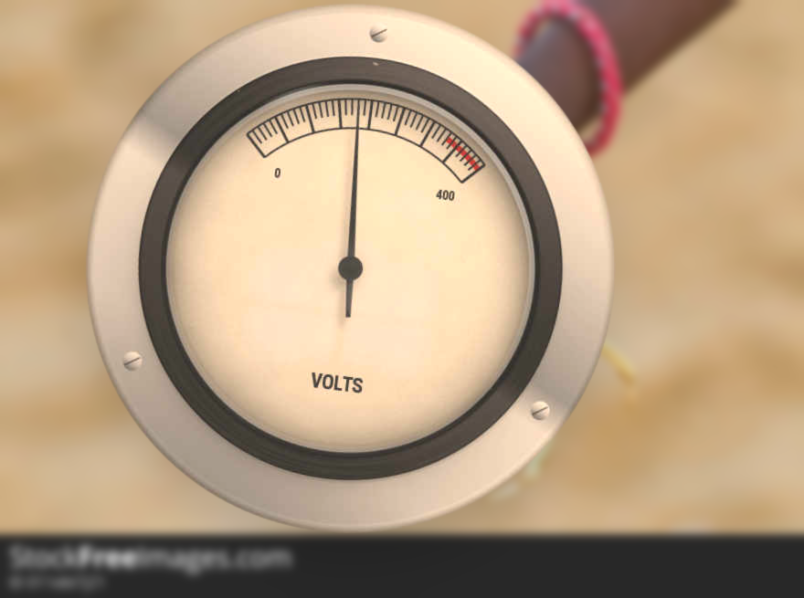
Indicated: value=180 unit=V
